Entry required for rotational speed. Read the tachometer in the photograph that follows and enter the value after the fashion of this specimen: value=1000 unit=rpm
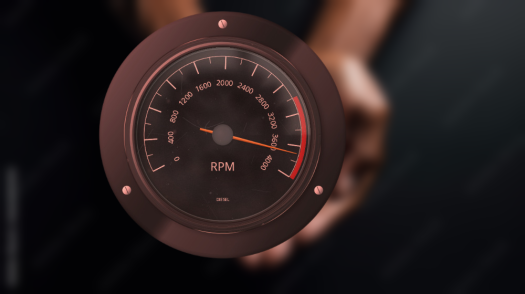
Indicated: value=3700 unit=rpm
